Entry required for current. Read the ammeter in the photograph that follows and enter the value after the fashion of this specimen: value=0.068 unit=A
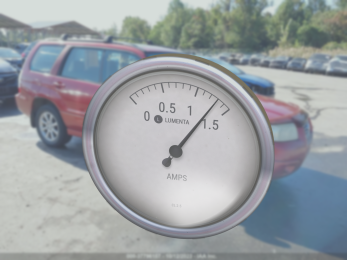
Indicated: value=1.3 unit=A
